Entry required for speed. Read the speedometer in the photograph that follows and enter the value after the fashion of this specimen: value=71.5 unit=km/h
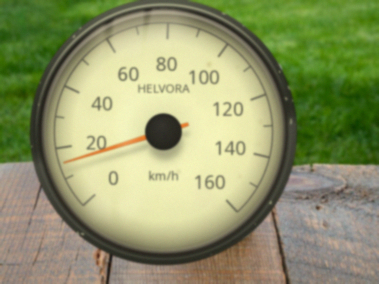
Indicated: value=15 unit=km/h
